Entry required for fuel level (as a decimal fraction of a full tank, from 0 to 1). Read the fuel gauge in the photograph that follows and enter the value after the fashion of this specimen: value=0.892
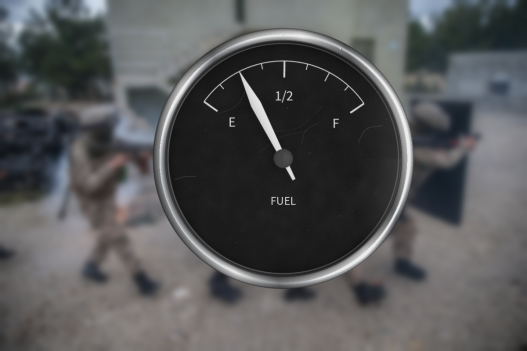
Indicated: value=0.25
